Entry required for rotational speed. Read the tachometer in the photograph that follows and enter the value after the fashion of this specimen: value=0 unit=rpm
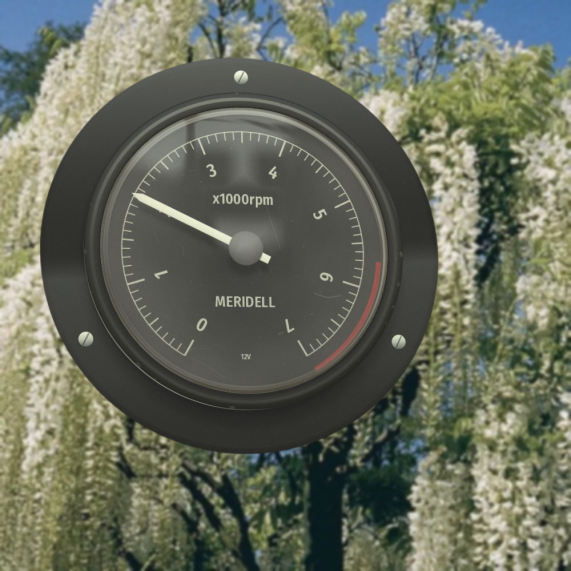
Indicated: value=2000 unit=rpm
